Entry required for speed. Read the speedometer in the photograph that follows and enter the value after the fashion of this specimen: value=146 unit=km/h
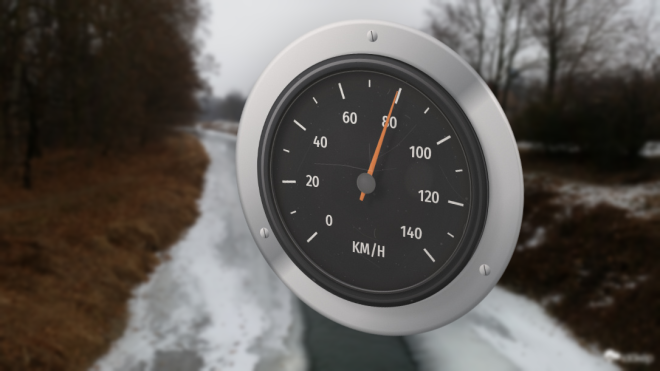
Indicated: value=80 unit=km/h
